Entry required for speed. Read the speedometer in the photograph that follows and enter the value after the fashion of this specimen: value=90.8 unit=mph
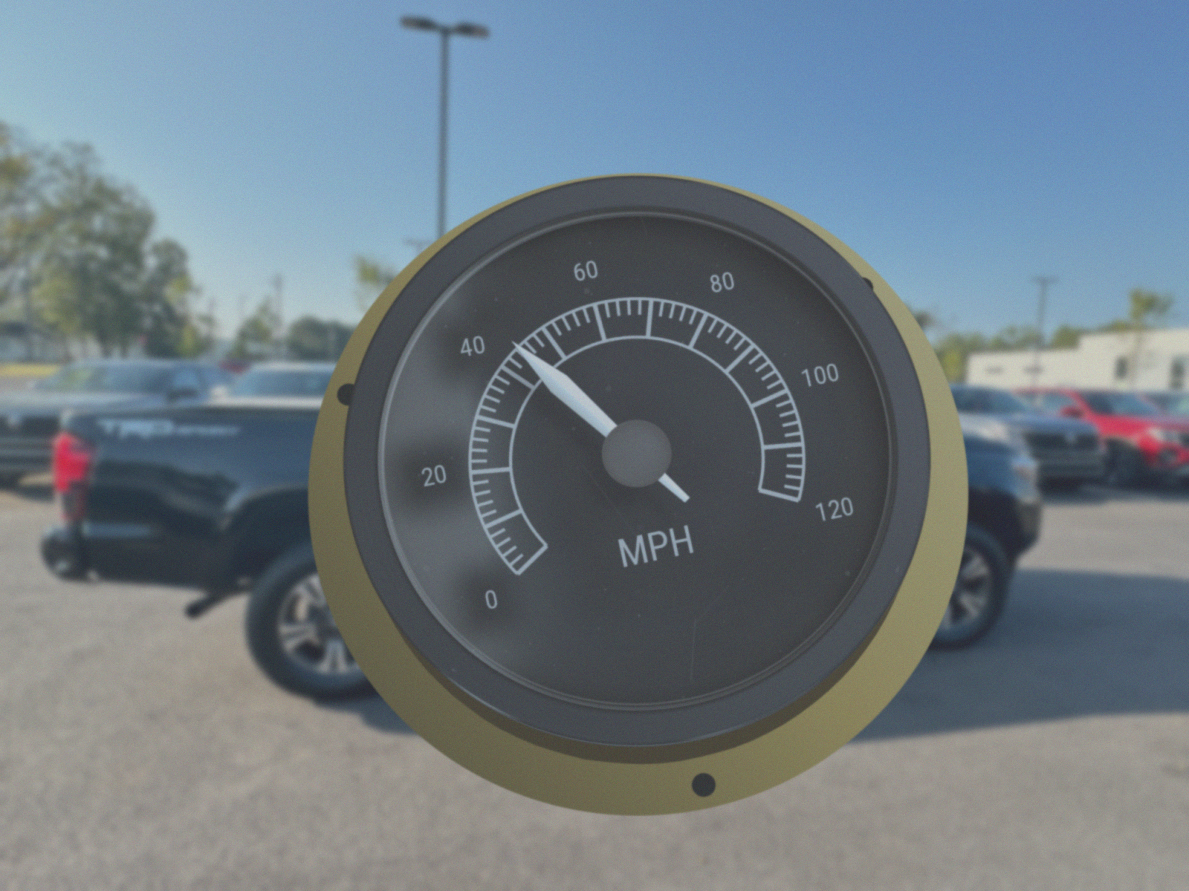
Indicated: value=44 unit=mph
